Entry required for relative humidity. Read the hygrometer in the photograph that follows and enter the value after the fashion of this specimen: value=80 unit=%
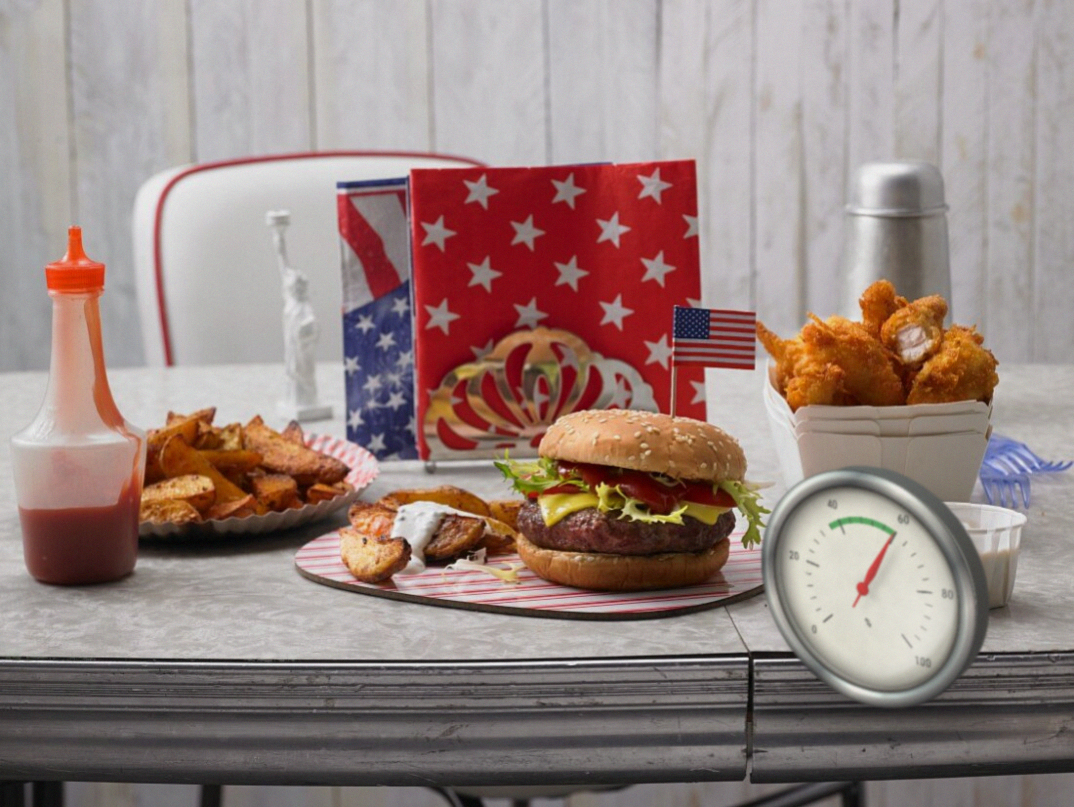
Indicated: value=60 unit=%
